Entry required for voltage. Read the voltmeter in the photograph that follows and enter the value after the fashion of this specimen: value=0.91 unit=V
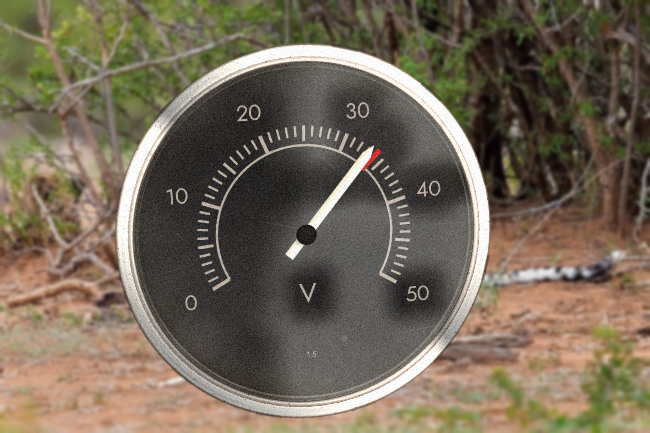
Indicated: value=33 unit=V
